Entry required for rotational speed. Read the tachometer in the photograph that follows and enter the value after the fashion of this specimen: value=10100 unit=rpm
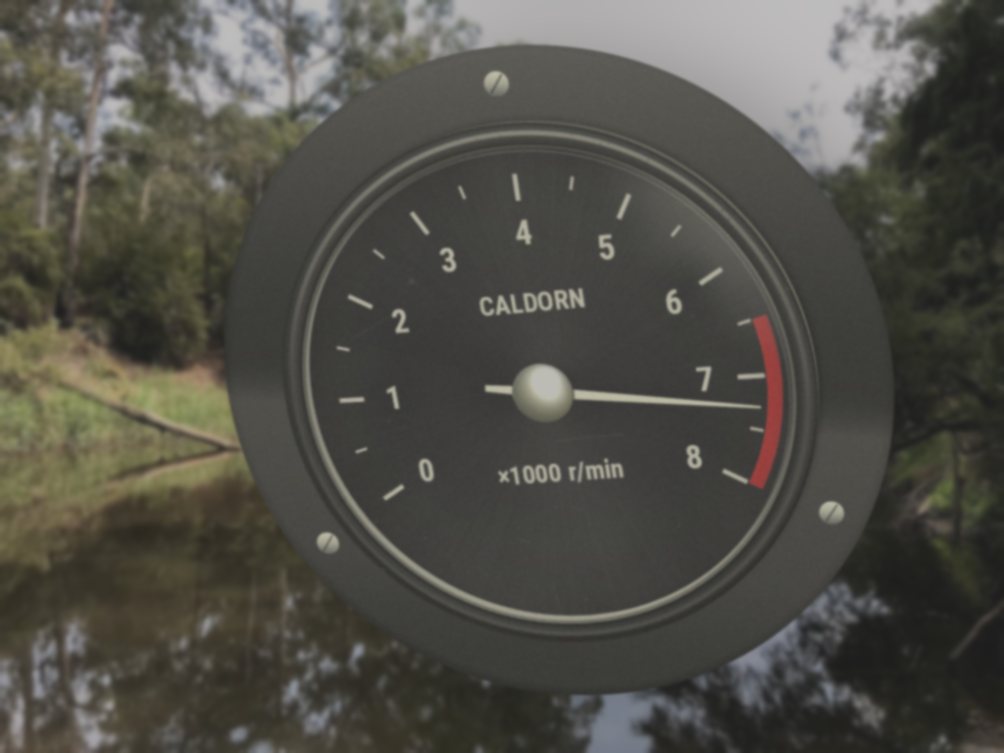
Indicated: value=7250 unit=rpm
